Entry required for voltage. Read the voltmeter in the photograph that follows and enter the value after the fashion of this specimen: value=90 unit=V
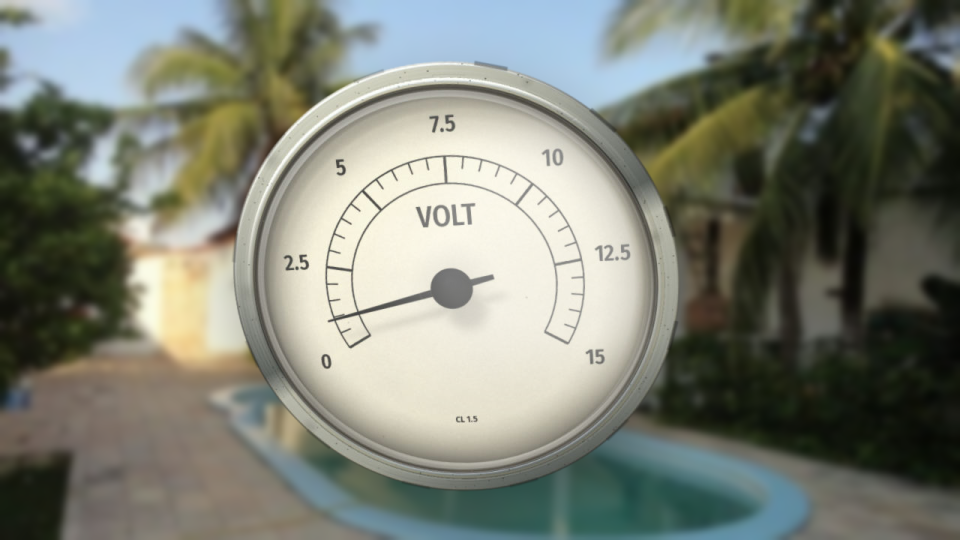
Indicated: value=1 unit=V
